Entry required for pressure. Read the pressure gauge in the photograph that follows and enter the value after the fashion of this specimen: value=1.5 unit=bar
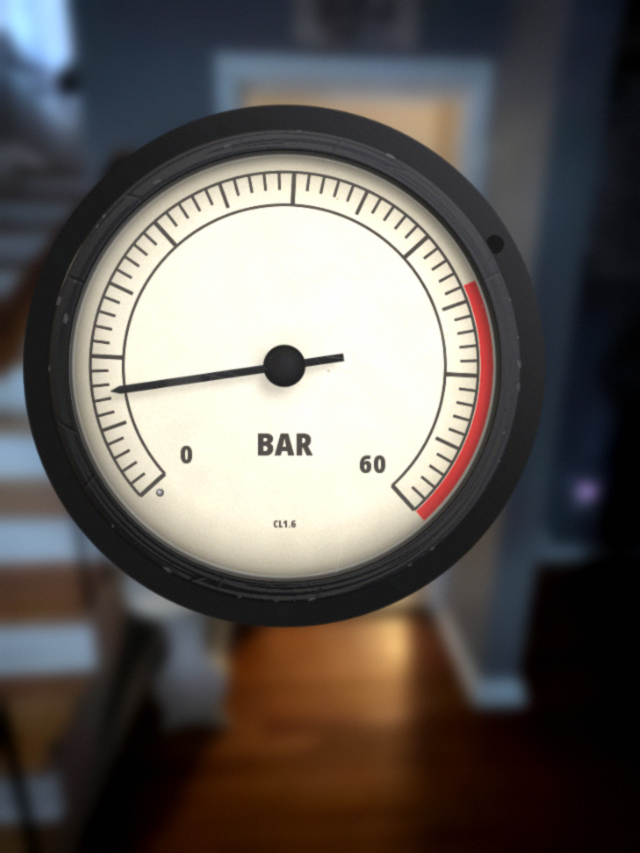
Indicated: value=7.5 unit=bar
